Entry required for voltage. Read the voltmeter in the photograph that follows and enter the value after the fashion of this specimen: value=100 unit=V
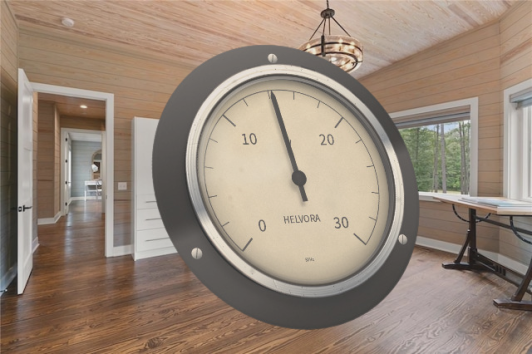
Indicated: value=14 unit=V
